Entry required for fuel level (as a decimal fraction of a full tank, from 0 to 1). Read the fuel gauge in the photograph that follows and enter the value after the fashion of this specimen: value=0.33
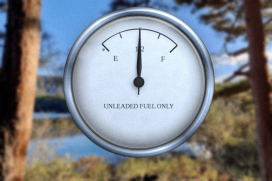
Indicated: value=0.5
